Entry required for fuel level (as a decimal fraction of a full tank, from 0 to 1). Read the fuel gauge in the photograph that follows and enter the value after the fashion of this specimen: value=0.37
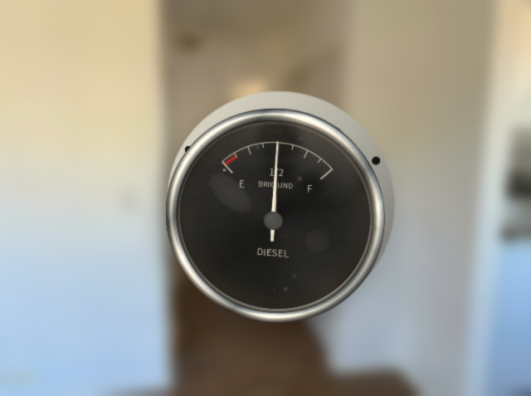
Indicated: value=0.5
